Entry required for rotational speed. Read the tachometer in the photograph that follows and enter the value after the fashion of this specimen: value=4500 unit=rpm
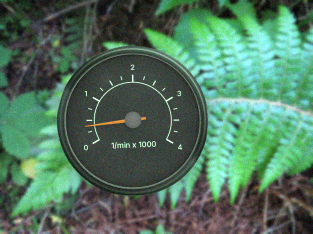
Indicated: value=375 unit=rpm
